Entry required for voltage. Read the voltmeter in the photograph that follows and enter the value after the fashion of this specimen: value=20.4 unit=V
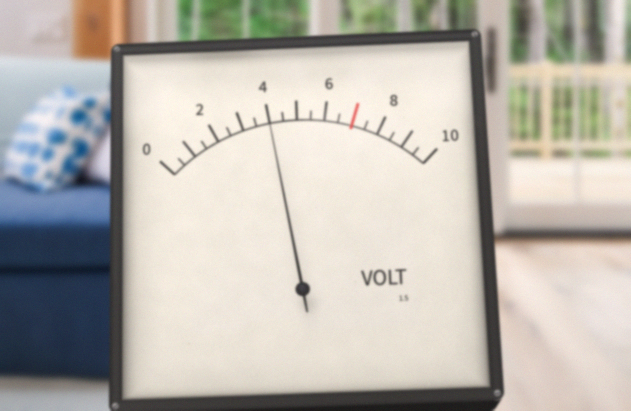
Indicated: value=4 unit=V
